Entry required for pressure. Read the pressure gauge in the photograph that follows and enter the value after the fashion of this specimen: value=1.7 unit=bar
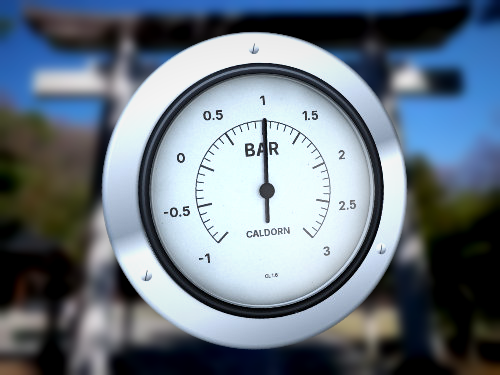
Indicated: value=1 unit=bar
